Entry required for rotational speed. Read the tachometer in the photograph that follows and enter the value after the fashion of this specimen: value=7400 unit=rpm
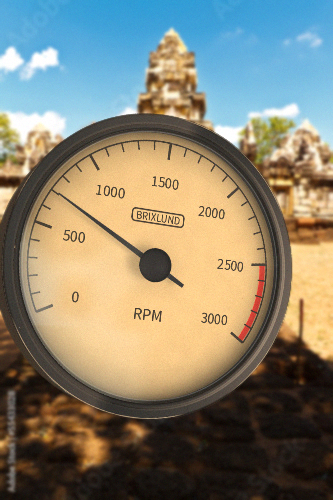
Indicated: value=700 unit=rpm
